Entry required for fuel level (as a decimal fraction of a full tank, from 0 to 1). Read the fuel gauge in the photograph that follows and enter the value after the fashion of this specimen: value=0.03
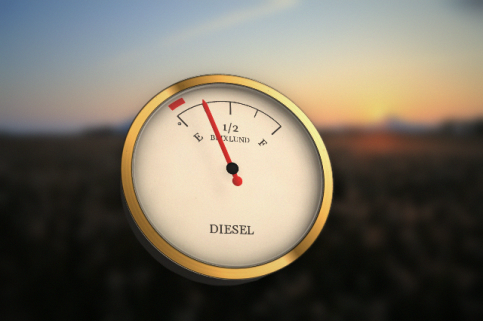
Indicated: value=0.25
